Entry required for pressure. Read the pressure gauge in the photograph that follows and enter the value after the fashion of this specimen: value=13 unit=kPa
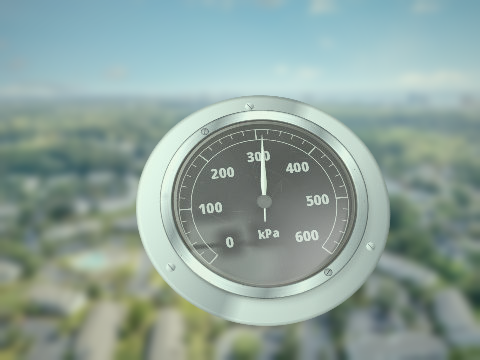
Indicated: value=310 unit=kPa
